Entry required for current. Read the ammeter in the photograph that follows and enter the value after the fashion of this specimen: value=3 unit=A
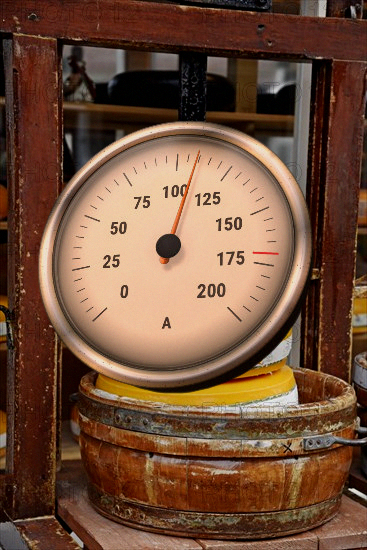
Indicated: value=110 unit=A
